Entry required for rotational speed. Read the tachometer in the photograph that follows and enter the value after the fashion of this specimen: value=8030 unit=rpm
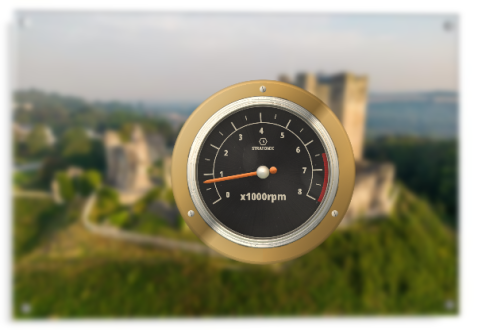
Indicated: value=750 unit=rpm
